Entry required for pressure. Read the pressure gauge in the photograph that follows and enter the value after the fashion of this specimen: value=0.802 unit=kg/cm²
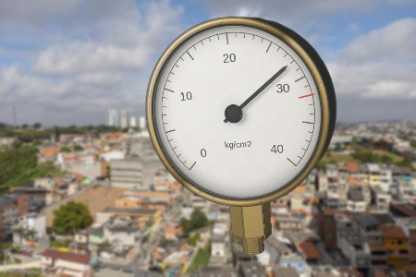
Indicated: value=28 unit=kg/cm²
